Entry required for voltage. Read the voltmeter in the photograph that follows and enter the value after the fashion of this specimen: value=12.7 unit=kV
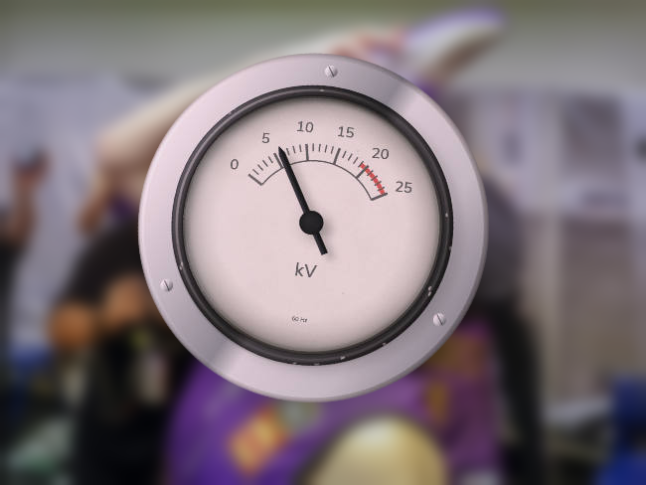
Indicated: value=6 unit=kV
